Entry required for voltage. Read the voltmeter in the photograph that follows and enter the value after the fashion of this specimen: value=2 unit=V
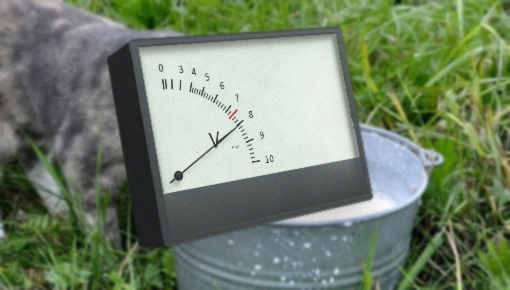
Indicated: value=8 unit=V
